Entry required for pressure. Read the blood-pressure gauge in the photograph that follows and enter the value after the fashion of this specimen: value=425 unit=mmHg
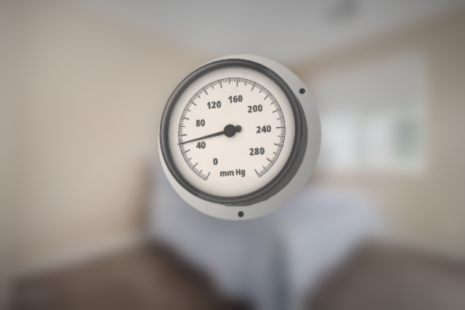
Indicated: value=50 unit=mmHg
